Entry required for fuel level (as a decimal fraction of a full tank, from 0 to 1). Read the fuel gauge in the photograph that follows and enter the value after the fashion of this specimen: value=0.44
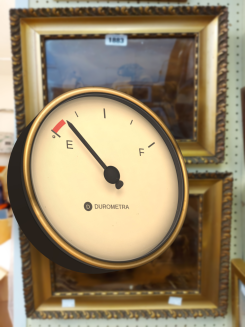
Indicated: value=0.125
